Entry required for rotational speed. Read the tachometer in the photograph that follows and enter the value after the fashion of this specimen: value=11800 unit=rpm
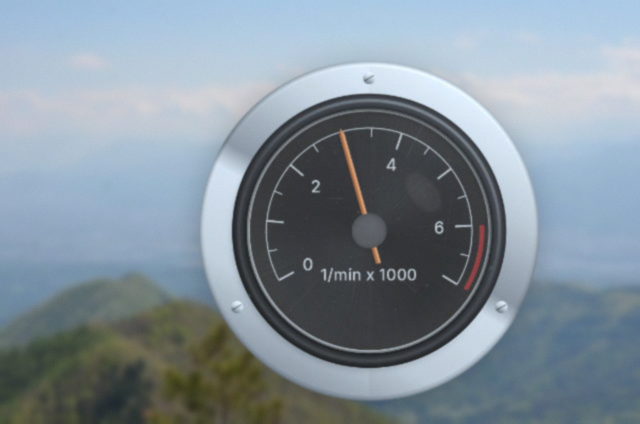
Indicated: value=3000 unit=rpm
